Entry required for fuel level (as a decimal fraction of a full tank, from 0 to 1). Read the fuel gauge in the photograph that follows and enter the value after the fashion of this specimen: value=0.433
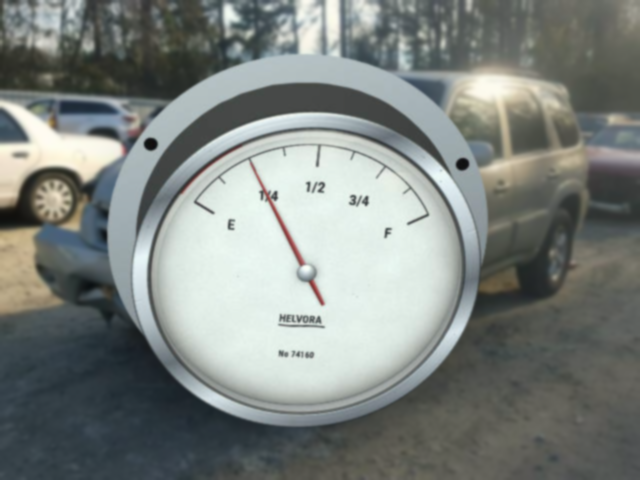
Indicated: value=0.25
